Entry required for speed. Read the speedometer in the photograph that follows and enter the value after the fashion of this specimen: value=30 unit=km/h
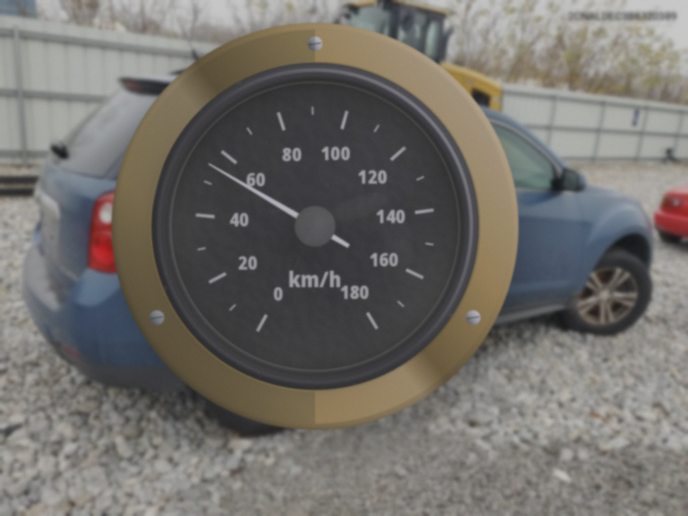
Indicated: value=55 unit=km/h
